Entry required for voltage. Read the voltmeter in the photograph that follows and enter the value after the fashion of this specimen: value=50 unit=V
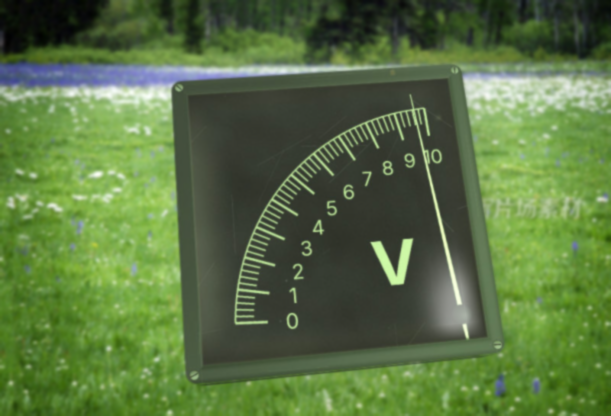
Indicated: value=9.6 unit=V
